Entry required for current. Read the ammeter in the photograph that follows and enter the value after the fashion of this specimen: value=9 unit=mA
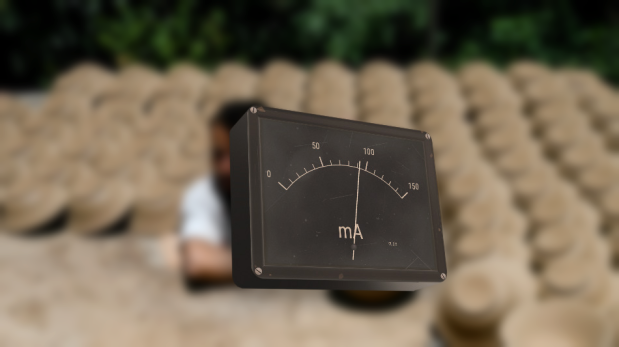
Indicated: value=90 unit=mA
